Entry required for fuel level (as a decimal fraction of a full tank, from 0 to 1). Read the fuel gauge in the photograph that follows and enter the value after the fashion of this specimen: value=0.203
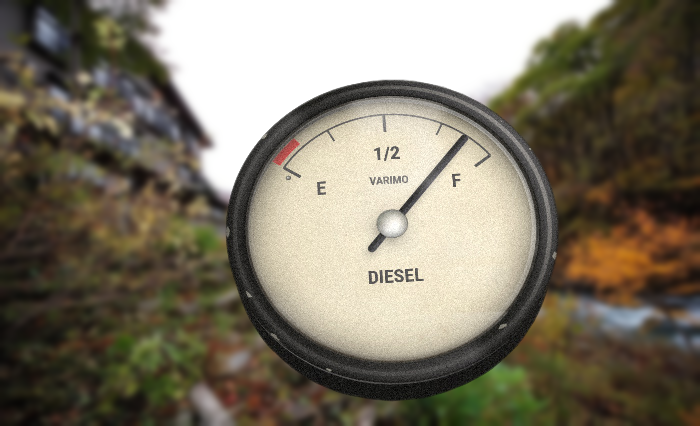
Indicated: value=0.875
